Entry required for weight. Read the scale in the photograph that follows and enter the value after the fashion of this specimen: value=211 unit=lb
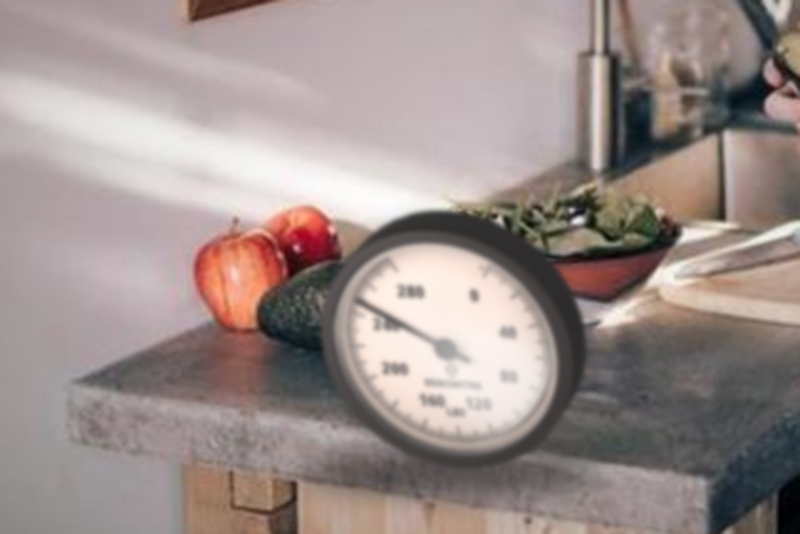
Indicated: value=250 unit=lb
